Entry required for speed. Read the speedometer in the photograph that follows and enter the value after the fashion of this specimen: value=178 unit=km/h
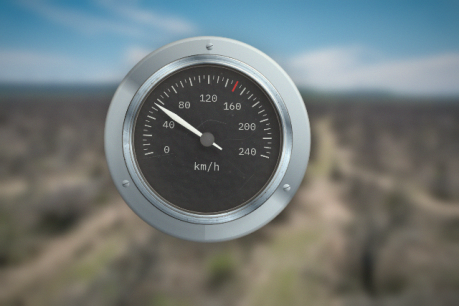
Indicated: value=55 unit=km/h
